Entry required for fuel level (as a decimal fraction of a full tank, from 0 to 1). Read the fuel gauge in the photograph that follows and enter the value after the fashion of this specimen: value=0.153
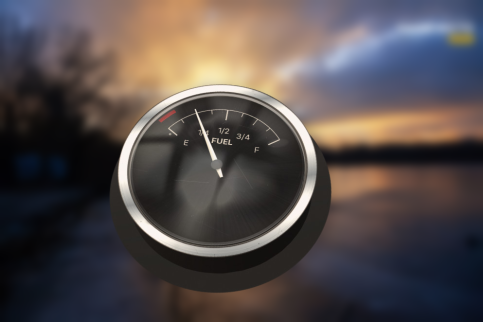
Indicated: value=0.25
